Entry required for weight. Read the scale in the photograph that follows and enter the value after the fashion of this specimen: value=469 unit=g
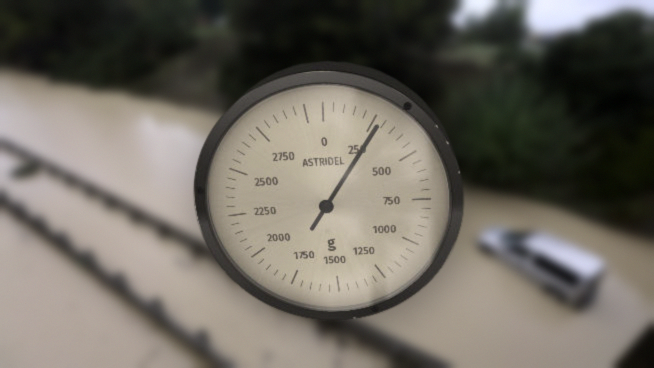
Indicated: value=275 unit=g
